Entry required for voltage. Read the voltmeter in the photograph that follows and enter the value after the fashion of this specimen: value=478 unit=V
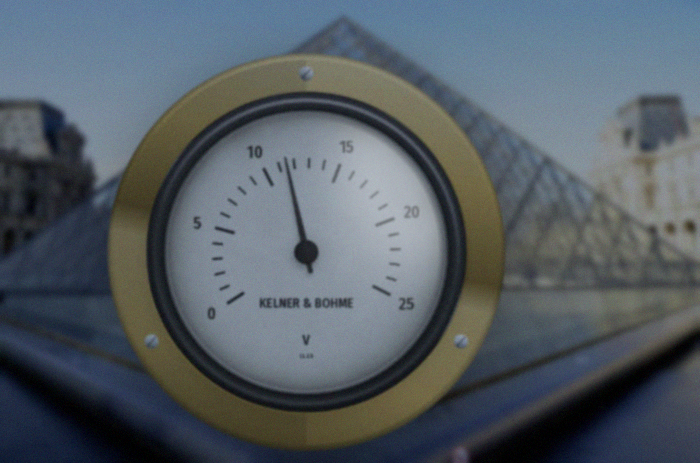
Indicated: value=11.5 unit=V
